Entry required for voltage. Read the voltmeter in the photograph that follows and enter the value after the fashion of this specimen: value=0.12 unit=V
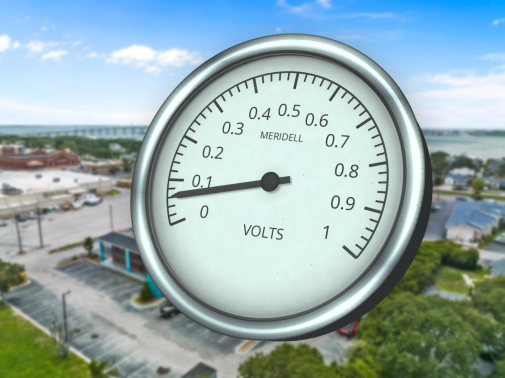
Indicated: value=0.06 unit=V
